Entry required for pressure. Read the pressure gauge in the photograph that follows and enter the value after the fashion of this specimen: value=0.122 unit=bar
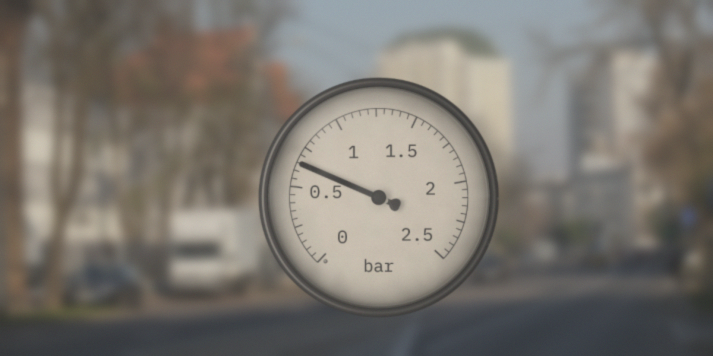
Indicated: value=0.65 unit=bar
